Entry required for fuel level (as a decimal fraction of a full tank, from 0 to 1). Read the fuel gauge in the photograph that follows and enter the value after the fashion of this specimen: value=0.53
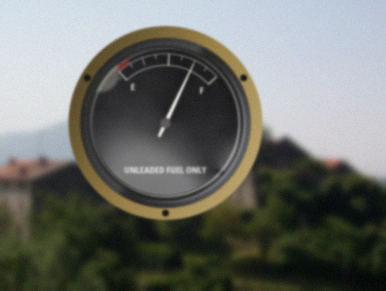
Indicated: value=0.75
